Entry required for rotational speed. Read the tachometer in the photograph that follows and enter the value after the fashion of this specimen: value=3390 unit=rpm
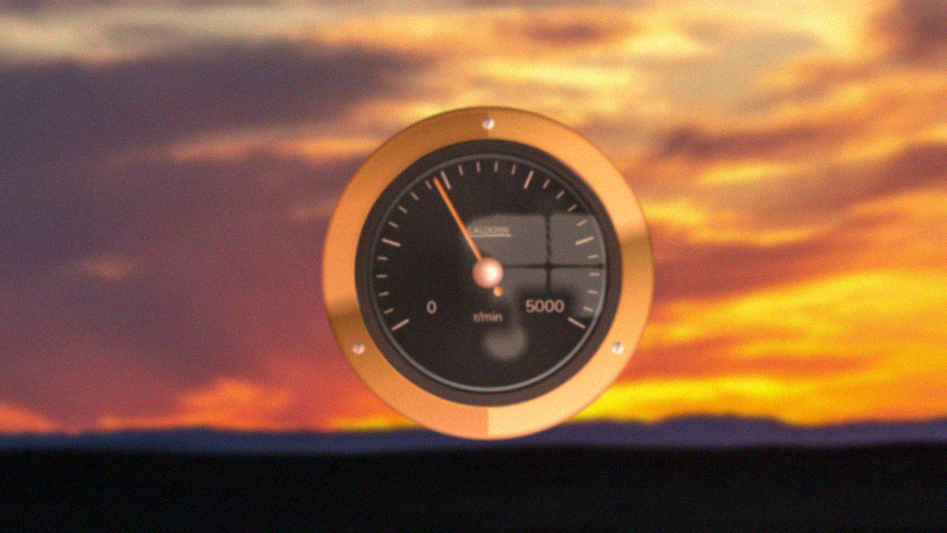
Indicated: value=1900 unit=rpm
